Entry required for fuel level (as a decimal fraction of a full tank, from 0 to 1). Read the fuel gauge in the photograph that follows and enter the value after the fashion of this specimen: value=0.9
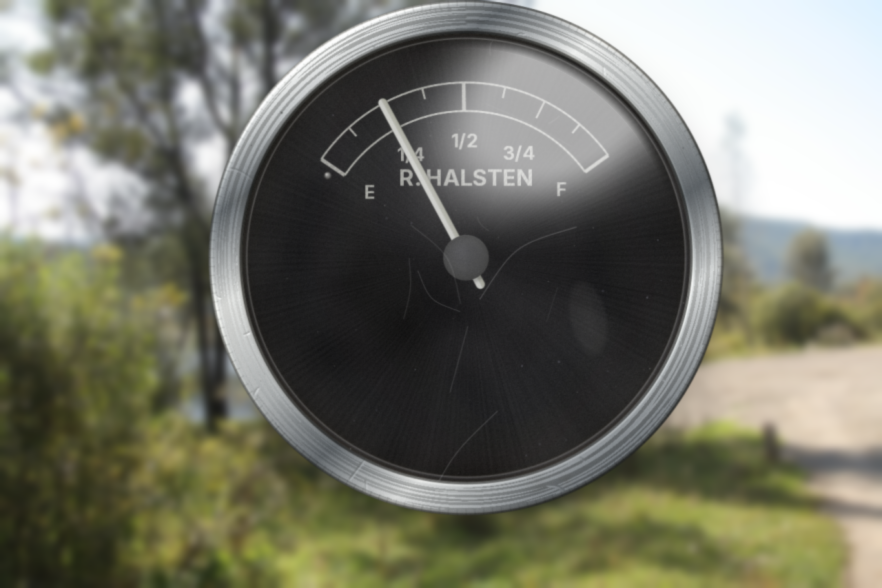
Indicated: value=0.25
